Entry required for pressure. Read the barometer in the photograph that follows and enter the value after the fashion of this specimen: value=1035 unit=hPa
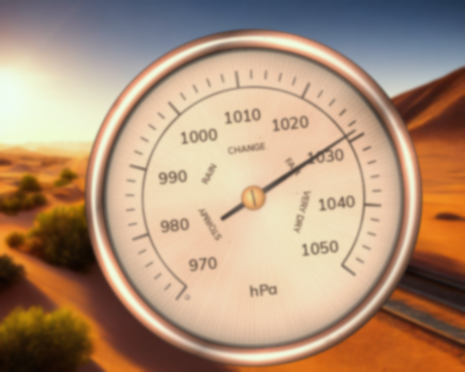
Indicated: value=1029 unit=hPa
